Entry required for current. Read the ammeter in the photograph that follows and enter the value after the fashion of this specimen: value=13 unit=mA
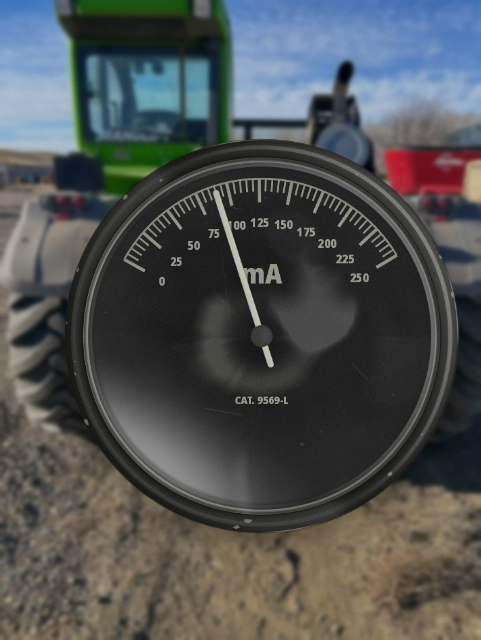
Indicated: value=90 unit=mA
